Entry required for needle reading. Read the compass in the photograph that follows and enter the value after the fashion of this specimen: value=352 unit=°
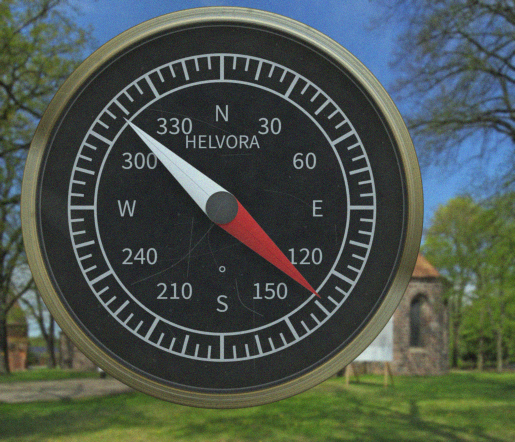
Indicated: value=132.5 unit=°
